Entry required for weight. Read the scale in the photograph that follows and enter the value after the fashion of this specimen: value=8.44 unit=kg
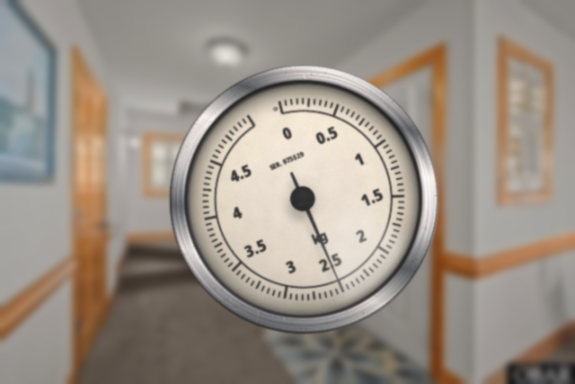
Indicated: value=2.5 unit=kg
